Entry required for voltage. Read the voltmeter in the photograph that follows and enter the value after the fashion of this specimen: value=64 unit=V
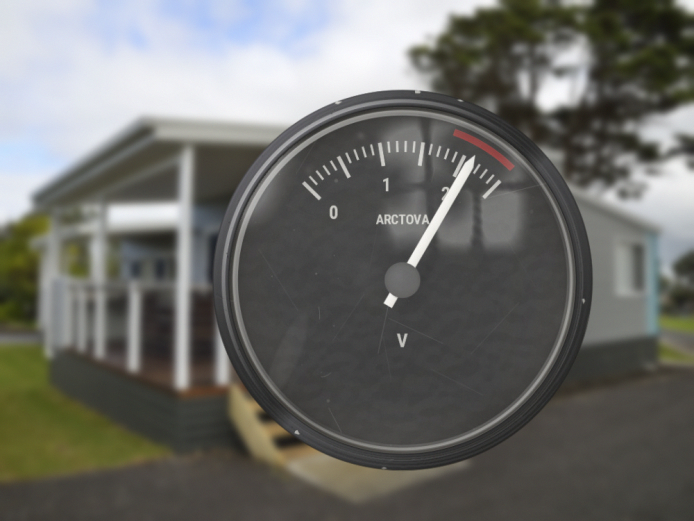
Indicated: value=2.1 unit=V
